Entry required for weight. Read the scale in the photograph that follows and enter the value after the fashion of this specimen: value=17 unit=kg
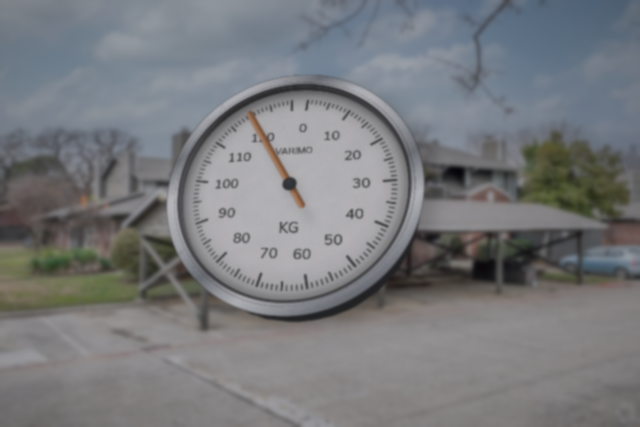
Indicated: value=120 unit=kg
